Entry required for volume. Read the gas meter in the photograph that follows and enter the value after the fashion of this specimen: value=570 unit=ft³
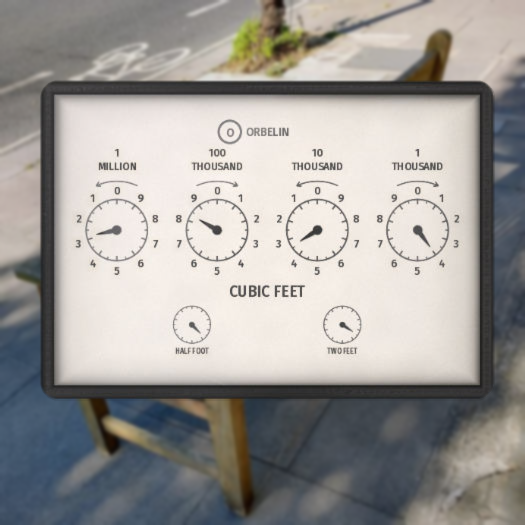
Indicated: value=283400 unit=ft³
